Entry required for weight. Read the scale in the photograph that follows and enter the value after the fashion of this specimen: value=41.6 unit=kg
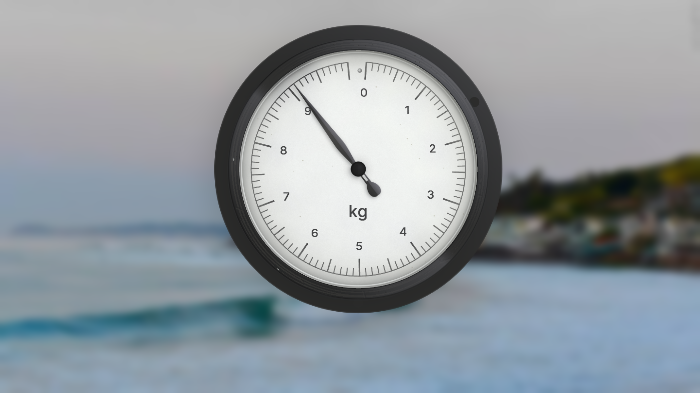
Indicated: value=9.1 unit=kg
